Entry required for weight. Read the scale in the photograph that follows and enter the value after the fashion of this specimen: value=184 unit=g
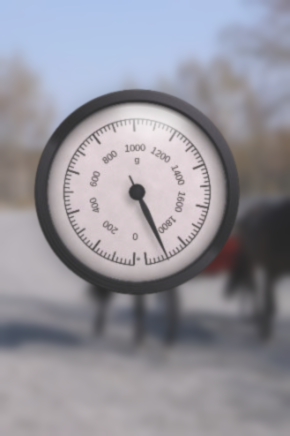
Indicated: value=1900 unit=g
